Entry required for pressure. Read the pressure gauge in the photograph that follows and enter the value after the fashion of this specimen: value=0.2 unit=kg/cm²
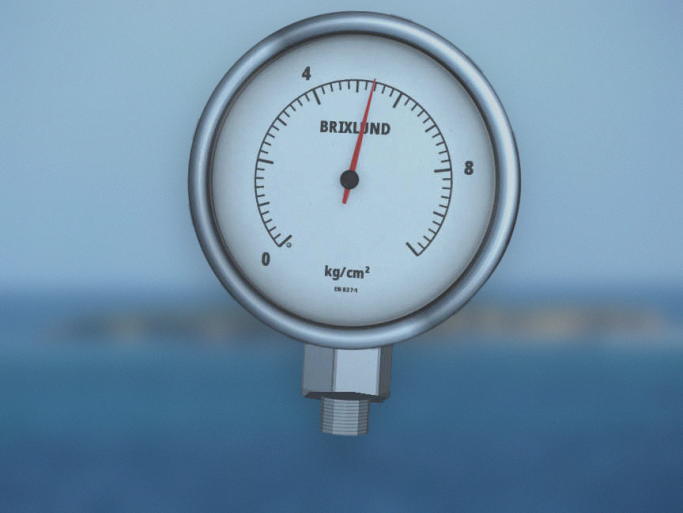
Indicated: value=5.4 unit=kg/cm²
